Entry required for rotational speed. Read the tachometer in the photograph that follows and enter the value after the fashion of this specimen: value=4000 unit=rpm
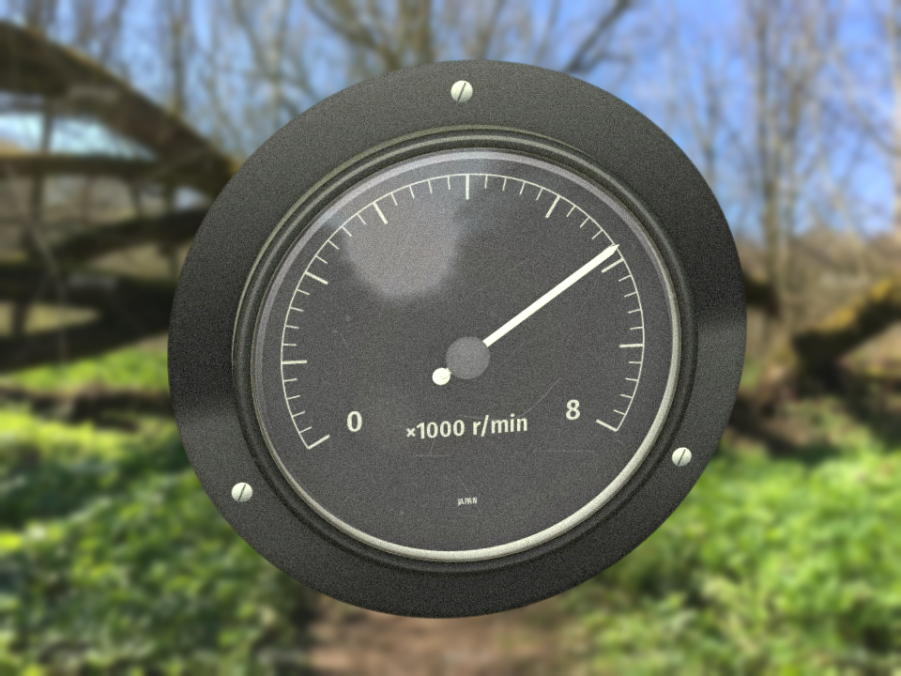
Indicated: value=5800 unit=rpm
